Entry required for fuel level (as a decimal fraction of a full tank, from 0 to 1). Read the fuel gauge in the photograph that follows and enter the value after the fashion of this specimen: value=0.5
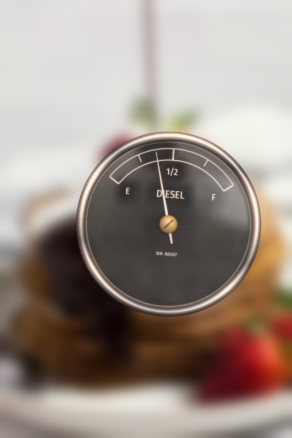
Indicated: value=0.375
